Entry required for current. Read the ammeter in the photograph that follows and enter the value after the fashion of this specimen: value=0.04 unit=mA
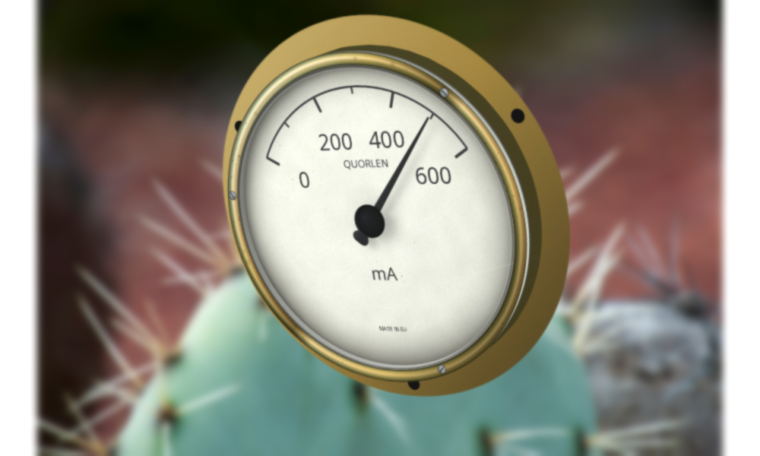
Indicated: value=500 unit=mA
